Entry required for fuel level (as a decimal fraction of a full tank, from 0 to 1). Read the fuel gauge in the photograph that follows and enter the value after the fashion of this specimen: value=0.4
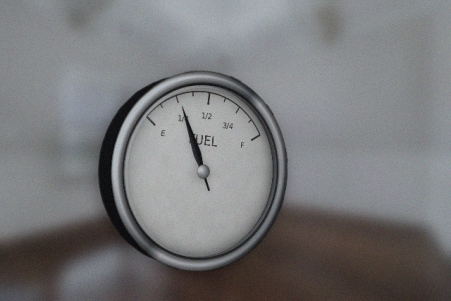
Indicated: value=0.25
